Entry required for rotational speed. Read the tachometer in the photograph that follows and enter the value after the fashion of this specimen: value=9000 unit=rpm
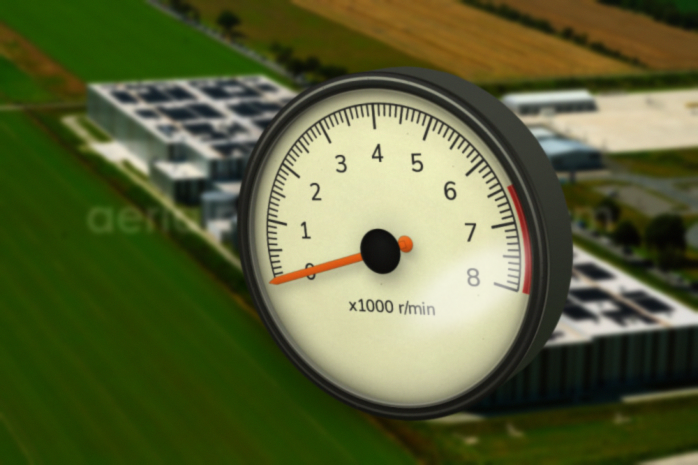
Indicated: value=0 unit=rpm
